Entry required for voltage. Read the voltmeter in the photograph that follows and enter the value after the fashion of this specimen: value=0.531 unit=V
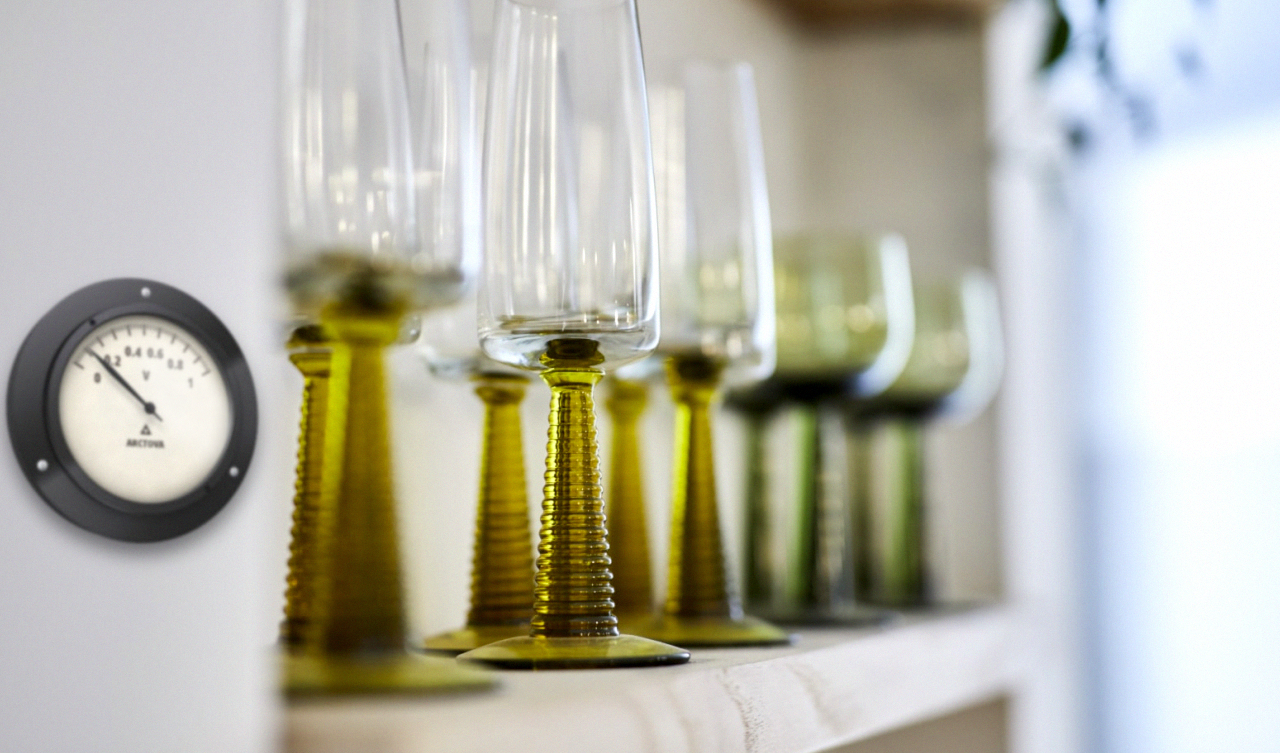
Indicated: value=0.1 unit=V
